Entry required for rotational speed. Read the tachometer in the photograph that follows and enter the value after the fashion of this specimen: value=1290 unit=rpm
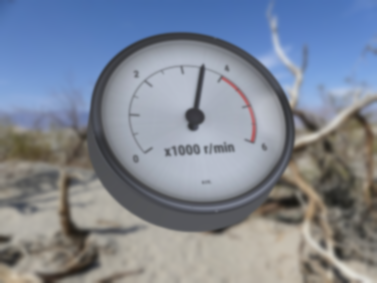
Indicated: value=3500 unit=rpm
